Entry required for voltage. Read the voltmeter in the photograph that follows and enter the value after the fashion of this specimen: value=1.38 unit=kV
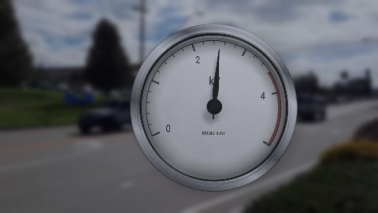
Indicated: value=2.5 unit=kV
